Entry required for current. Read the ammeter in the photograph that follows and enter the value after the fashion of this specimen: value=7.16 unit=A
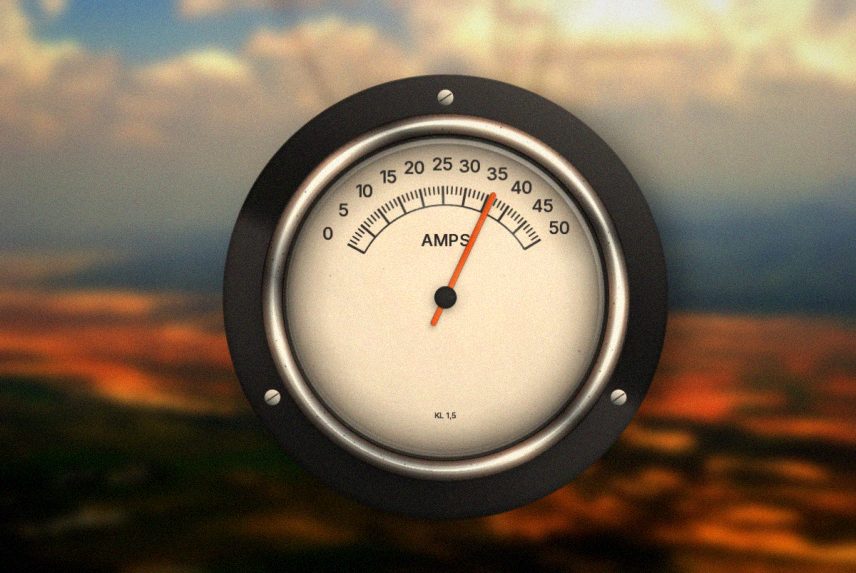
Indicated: value=36 unit=A
